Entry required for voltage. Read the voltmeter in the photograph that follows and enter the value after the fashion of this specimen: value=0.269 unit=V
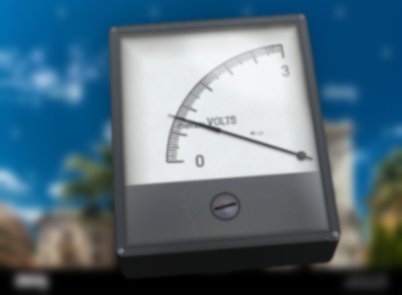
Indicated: value=0.75 unit=V
